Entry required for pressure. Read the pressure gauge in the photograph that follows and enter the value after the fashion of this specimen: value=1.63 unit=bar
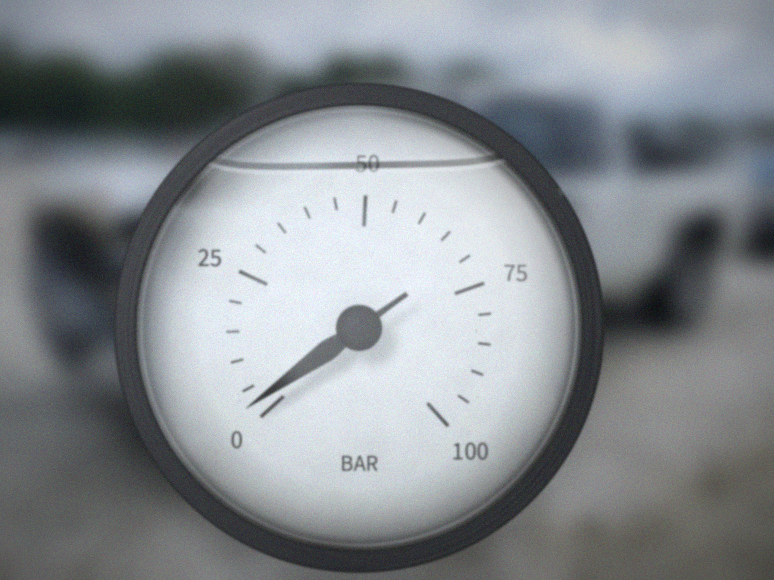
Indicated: value=2.5 unit=bar
